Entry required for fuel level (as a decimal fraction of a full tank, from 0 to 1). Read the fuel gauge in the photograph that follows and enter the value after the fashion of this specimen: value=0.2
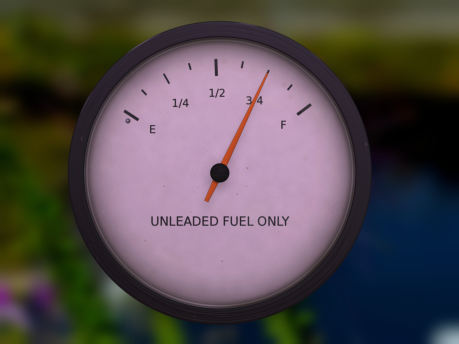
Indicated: value=0.75
